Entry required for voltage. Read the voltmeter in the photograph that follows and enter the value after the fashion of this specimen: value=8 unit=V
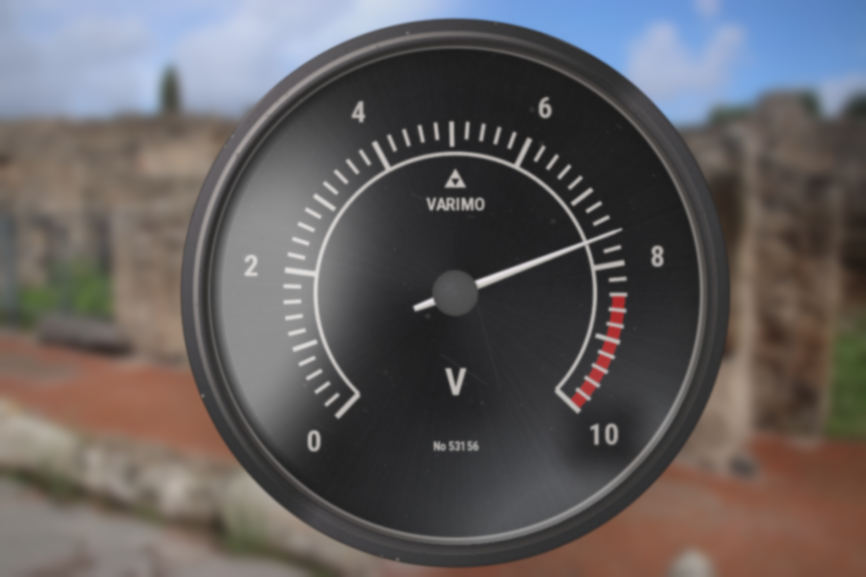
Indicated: value=7.6 unit=V
